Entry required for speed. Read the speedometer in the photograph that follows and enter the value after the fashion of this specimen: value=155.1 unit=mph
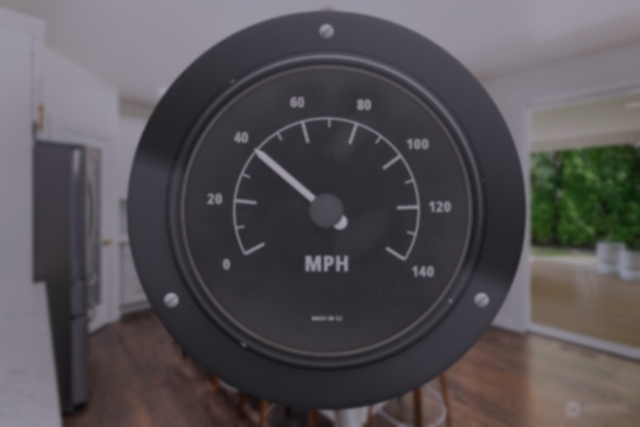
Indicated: value=40 unit=mph
